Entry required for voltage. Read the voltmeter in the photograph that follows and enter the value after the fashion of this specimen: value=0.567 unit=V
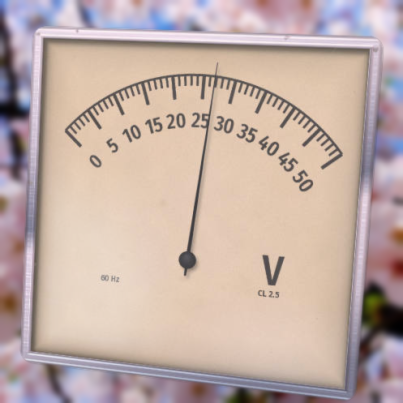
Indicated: value=27 unit=V
